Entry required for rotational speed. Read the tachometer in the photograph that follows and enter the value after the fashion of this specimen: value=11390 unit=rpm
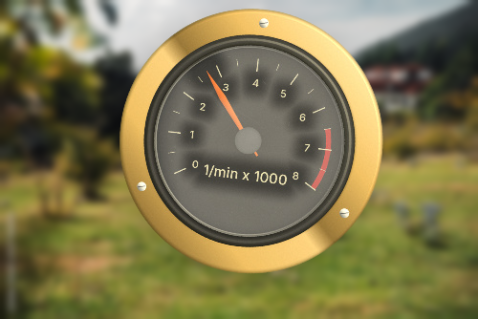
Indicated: value=2750 unit=rpm
